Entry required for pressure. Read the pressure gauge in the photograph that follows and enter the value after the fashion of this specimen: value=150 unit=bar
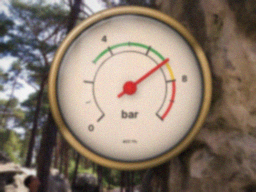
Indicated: value=7 unit=bar
